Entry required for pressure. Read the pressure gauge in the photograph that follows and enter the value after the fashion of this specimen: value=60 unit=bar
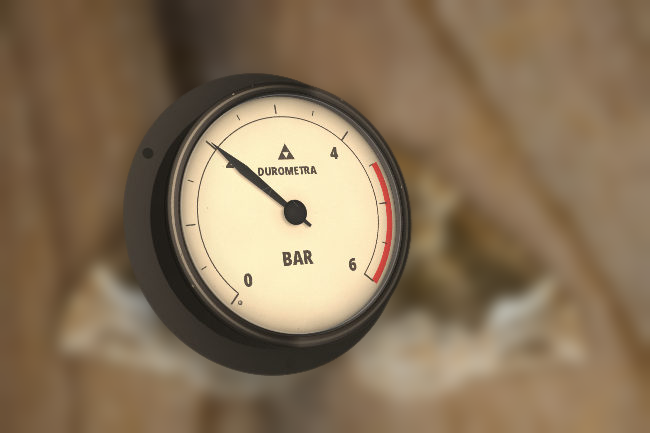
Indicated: value=2 unit=bar
